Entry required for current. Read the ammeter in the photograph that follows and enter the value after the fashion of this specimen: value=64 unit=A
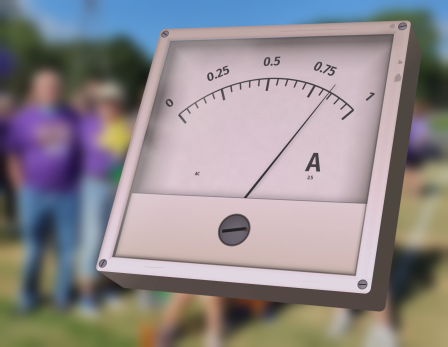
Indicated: value=0.85 unit=A
